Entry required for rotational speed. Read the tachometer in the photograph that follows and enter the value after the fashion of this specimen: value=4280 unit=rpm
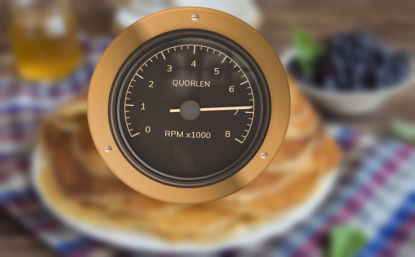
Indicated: value=6800 unit=rpm
